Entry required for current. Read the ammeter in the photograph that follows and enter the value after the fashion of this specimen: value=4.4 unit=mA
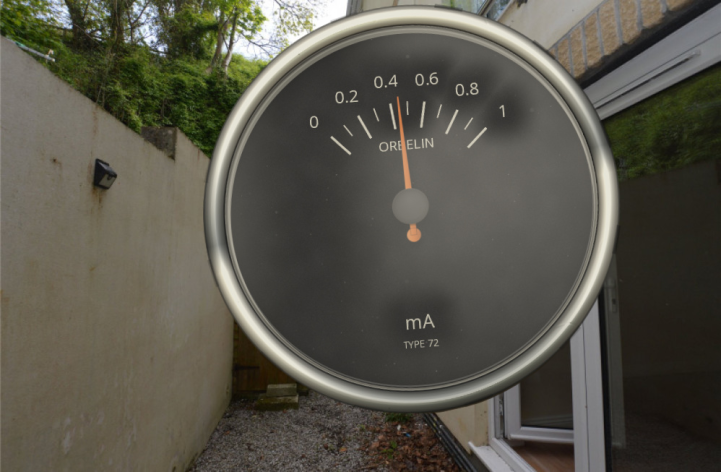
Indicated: value=0.45 unit=mA
